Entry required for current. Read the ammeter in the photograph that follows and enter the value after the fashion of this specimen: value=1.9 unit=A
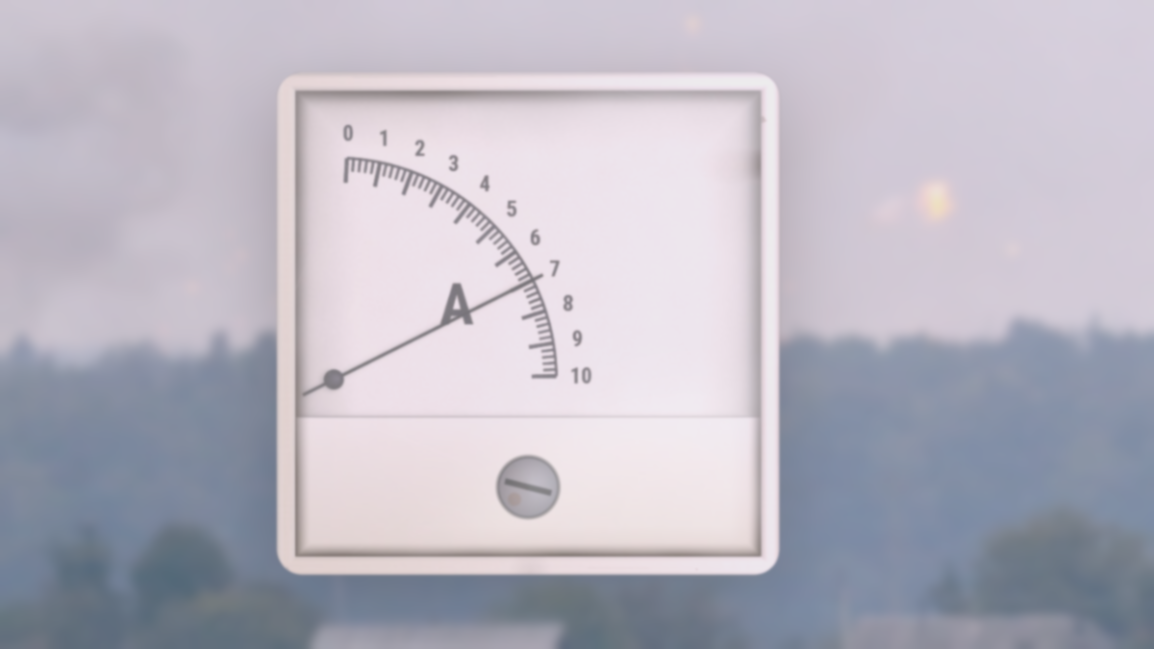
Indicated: value=7 unit=A
